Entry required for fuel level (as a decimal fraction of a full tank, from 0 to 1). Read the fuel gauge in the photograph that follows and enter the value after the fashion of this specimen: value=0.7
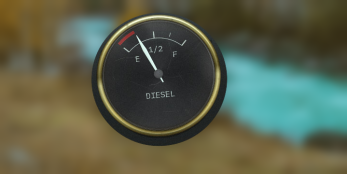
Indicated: value=0.25
